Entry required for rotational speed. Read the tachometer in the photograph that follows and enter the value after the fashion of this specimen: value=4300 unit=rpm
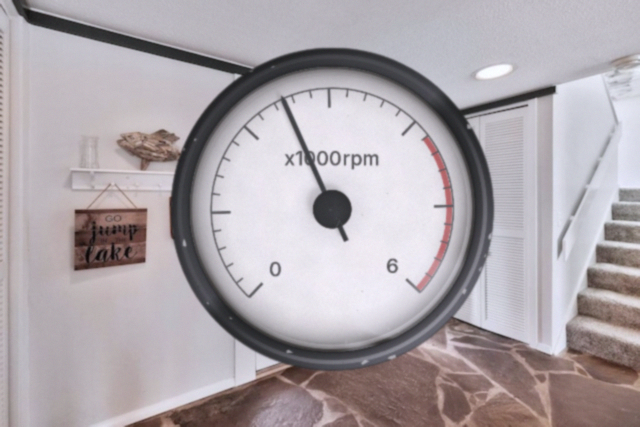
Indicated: value=2500 unit=rpm
